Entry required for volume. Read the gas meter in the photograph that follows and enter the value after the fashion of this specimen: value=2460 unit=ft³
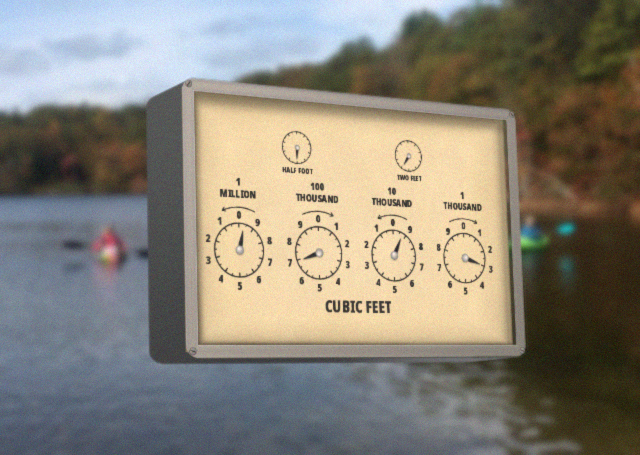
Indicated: value=969300 unit=ft³
